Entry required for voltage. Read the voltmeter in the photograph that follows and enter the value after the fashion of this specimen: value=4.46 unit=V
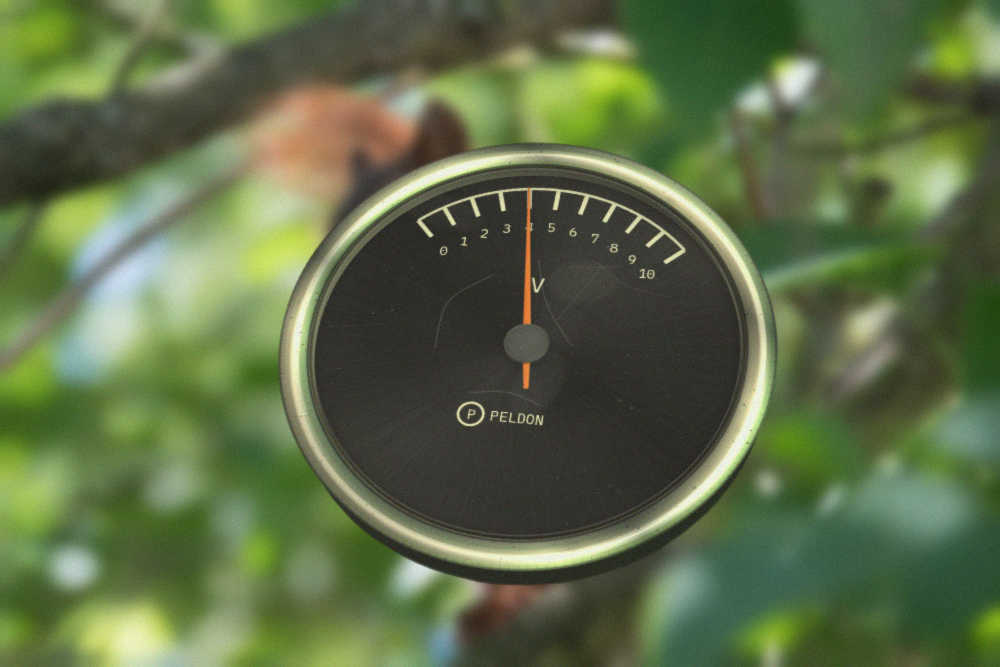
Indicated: value=4 unit=V
